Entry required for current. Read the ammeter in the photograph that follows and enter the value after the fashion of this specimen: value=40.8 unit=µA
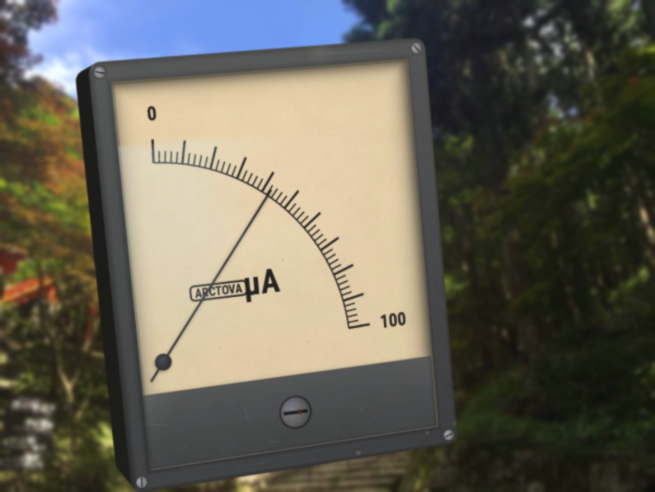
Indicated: value=42 unit=µA
